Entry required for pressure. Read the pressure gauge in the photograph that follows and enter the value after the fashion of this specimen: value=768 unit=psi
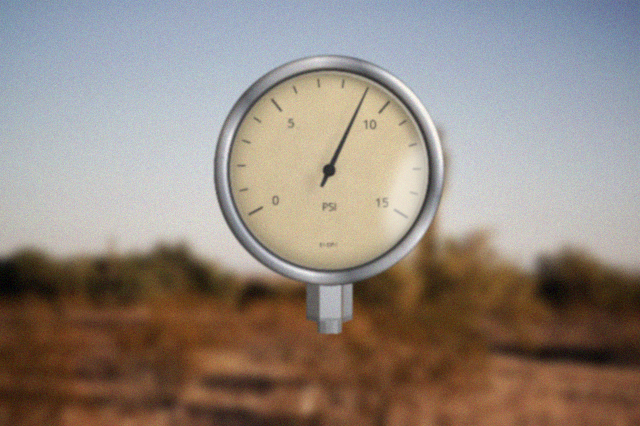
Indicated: value=9 unit=psi
